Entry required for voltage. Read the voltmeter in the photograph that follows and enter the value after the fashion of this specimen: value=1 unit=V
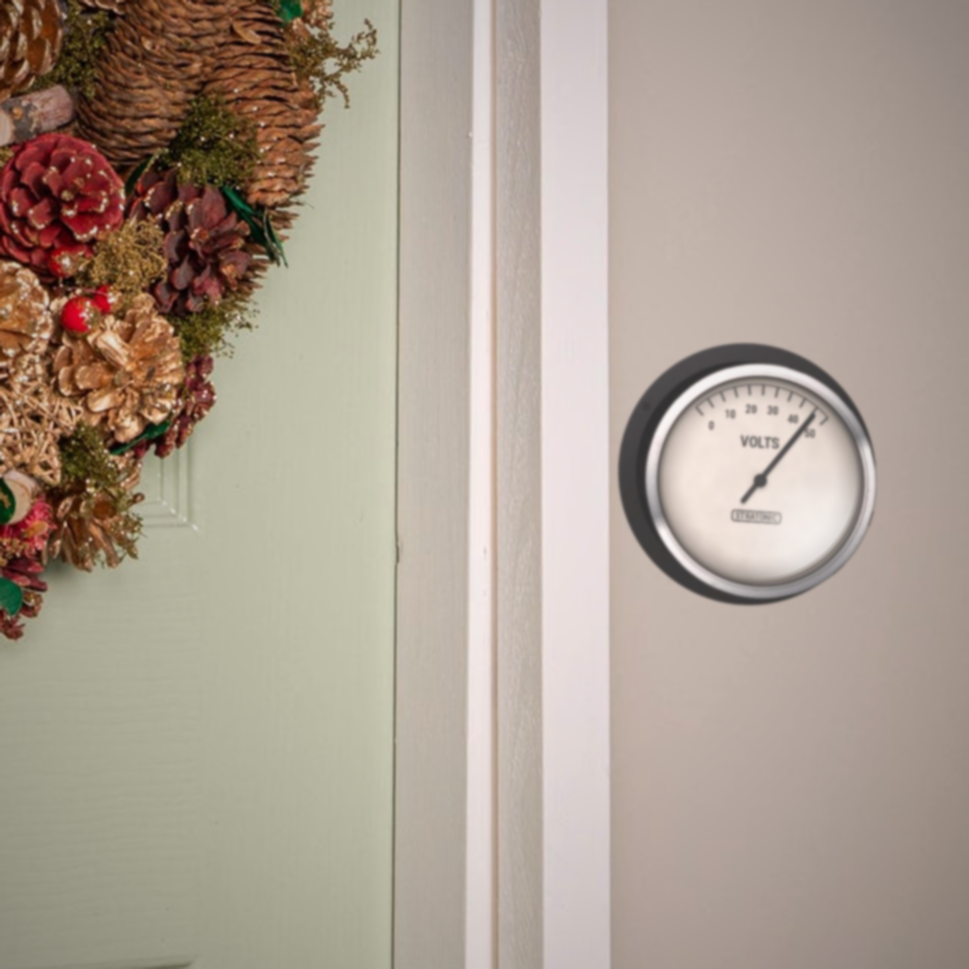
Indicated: value=45 unit=V
